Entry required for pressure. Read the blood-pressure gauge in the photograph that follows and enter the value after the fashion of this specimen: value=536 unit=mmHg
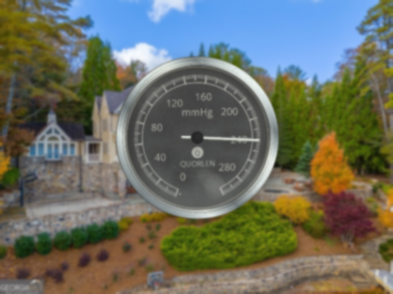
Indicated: value=240 unit=mmHg
